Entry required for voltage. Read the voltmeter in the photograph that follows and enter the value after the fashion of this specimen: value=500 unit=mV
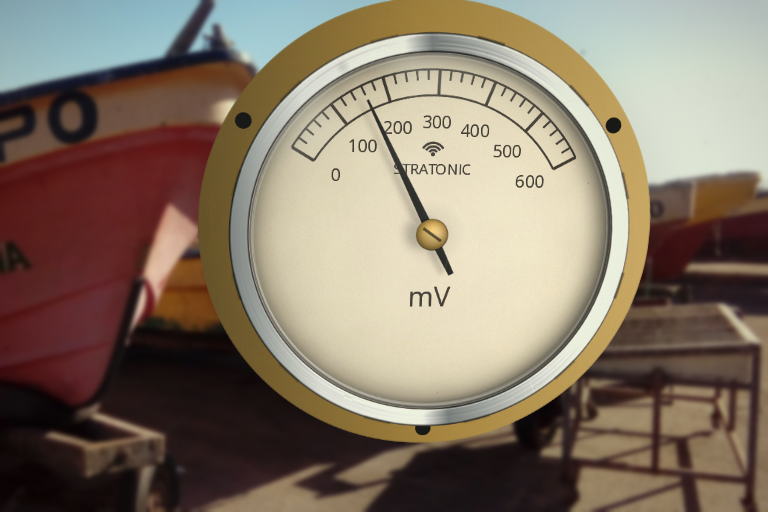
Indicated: value=160 unit=mV
